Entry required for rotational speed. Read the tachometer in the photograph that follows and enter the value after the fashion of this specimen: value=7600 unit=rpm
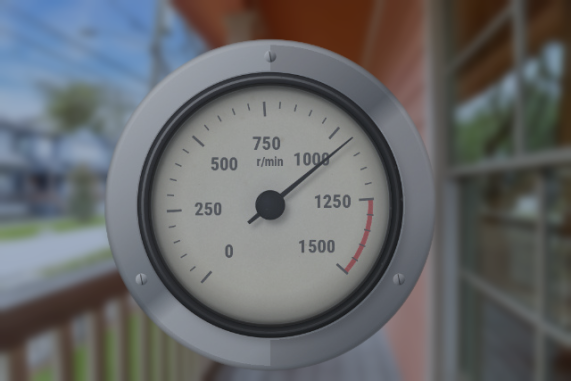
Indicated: value=1050 unit=rpm
